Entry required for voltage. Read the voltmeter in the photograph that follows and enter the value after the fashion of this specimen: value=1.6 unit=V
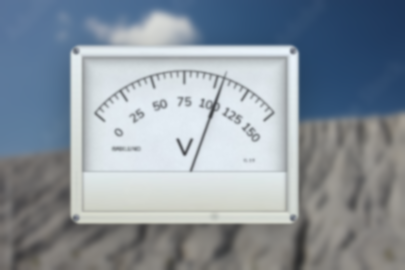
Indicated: value=105 unit=V
